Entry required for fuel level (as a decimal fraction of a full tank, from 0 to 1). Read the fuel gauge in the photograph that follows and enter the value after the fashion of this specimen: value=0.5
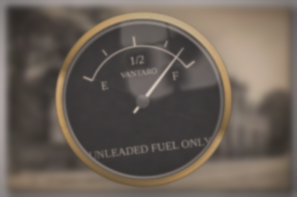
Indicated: value=0.875
